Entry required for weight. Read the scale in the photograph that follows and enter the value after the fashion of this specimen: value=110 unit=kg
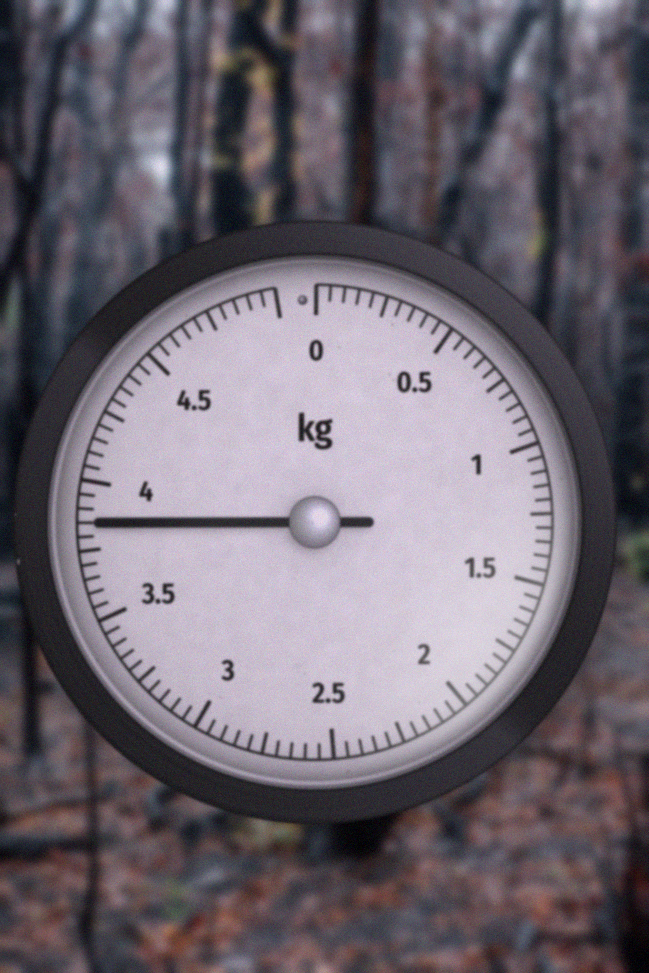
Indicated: value=3.85 unit=kg
